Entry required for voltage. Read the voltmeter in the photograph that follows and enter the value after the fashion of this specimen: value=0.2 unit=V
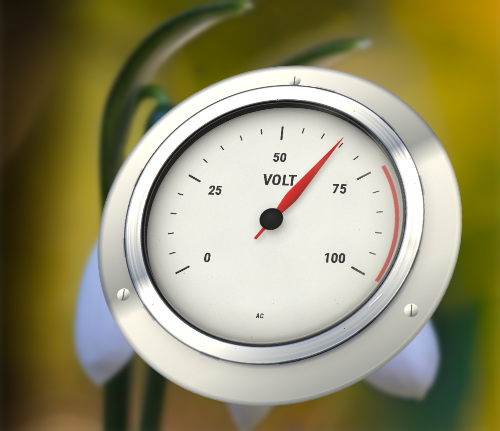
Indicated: value=65 unit=V
